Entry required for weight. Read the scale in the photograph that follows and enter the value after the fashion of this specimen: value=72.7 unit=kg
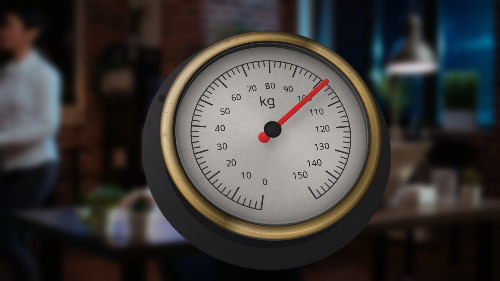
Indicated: value=102 unit=kg
